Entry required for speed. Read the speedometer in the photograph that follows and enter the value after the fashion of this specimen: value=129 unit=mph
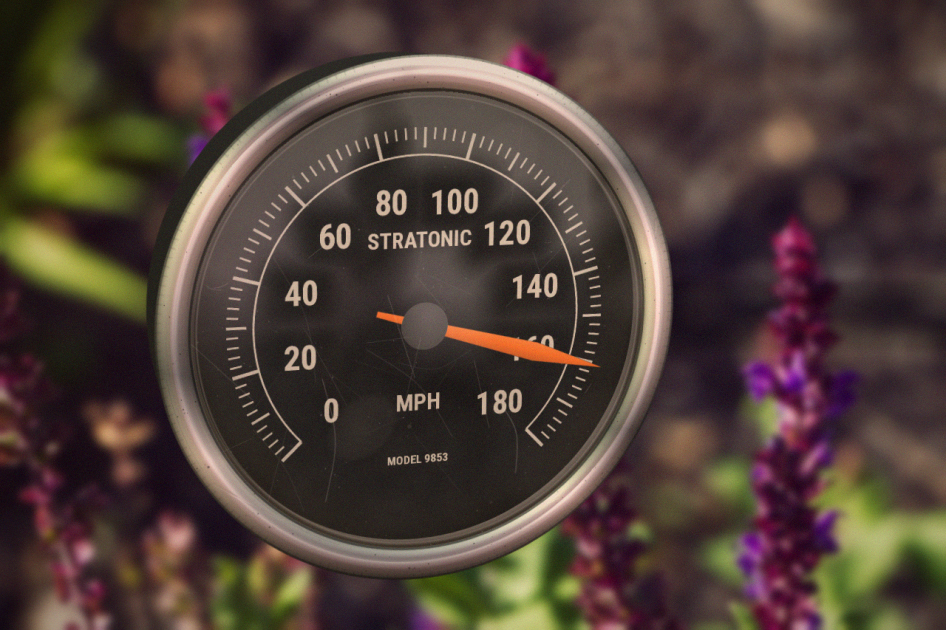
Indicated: value=160 unit=mph
